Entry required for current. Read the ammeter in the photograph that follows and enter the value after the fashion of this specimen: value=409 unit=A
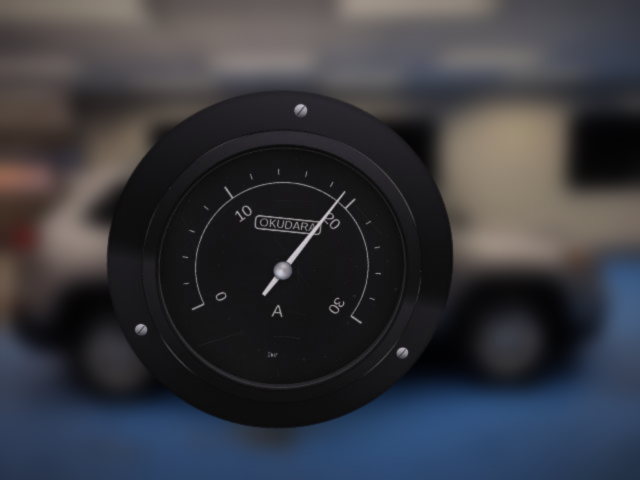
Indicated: value=19 unit=A
